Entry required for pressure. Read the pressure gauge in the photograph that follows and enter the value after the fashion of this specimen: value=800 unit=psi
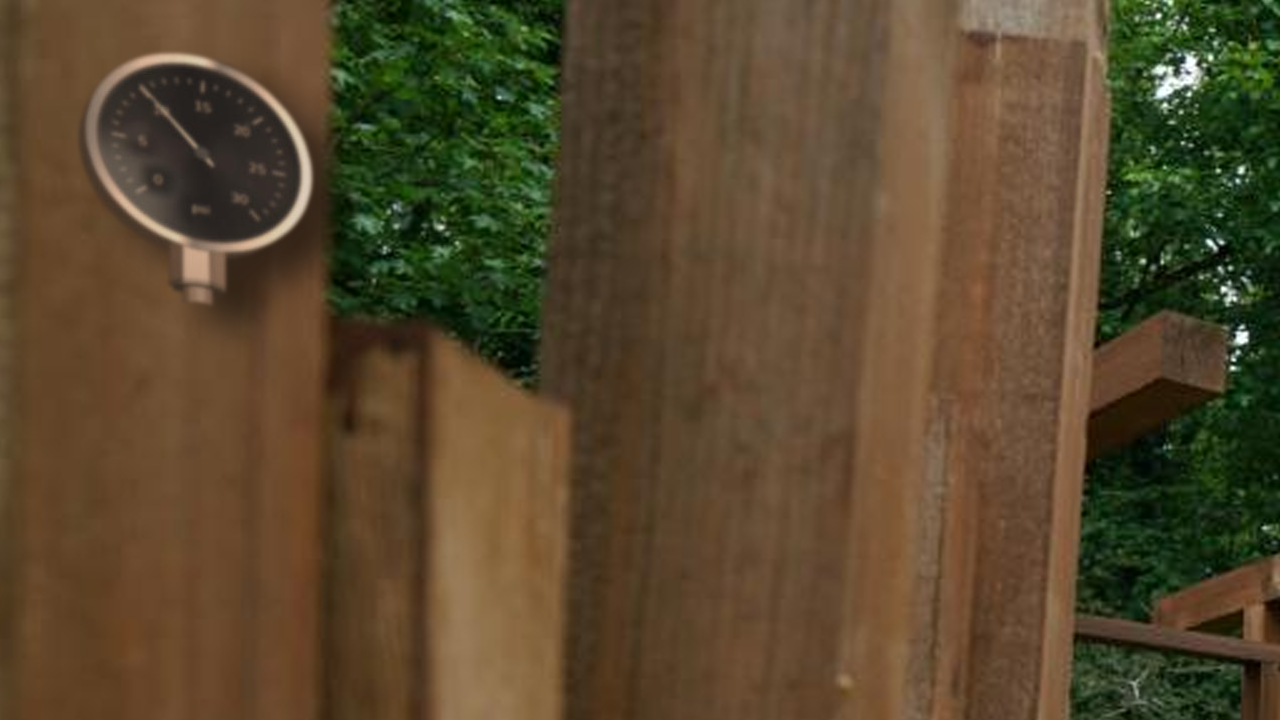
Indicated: value=10 unit=psi
